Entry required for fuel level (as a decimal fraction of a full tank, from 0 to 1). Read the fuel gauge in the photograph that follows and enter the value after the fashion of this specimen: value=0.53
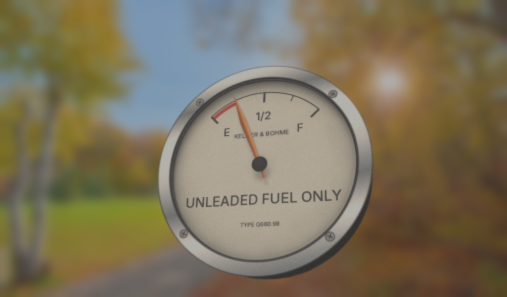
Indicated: value=0.25
